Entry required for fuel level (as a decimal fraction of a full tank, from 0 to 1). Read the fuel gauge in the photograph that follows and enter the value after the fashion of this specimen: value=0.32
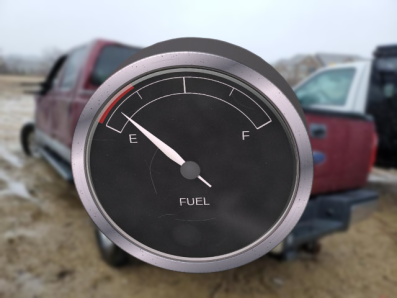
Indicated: value=0.125
